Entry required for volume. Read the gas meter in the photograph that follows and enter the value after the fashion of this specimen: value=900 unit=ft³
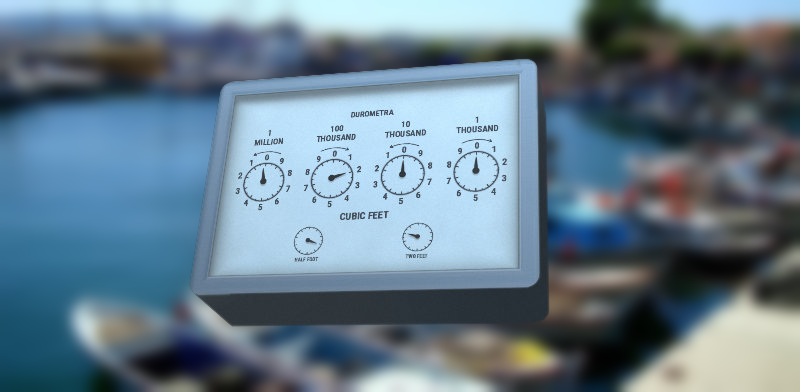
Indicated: value=20000 unit=ft³
